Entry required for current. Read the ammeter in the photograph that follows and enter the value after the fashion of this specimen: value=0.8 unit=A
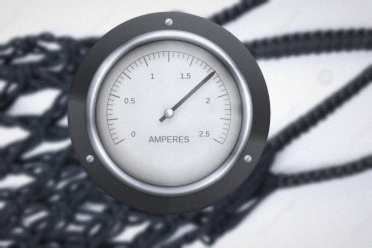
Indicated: value=1.75 unit=A
